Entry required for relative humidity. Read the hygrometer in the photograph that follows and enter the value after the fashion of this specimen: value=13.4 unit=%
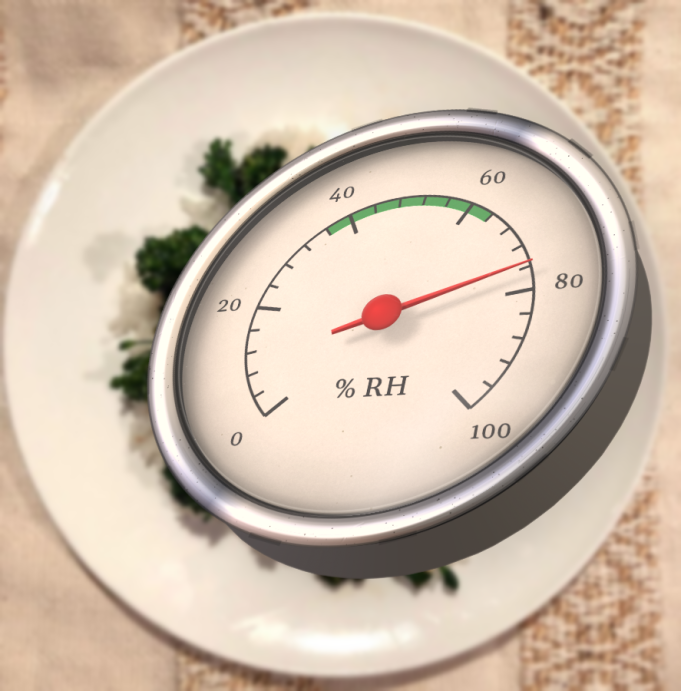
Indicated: value=76 unit=%
